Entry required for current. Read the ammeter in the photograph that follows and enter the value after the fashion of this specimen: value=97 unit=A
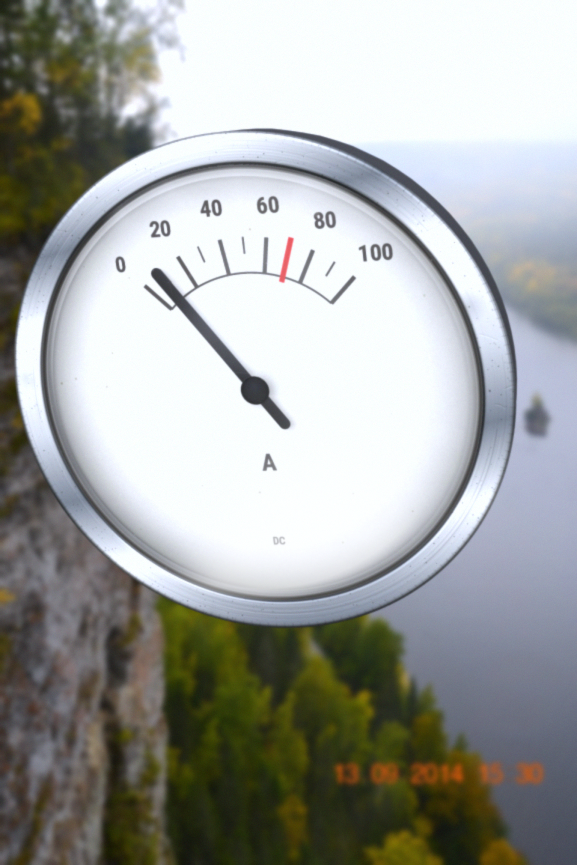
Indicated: value=10 unit=A
